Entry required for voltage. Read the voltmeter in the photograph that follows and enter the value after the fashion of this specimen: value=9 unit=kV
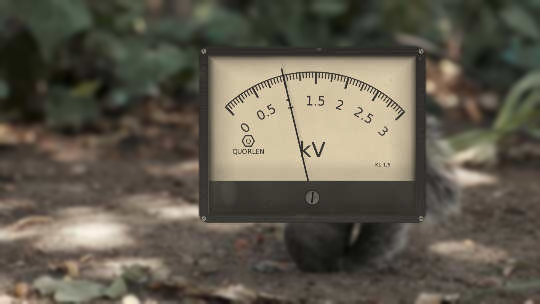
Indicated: value=1 unit=kV
